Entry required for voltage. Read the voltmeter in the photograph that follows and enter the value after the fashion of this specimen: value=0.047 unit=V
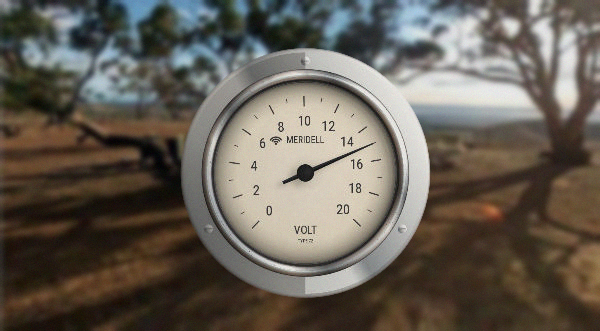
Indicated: value=15 unit=V
